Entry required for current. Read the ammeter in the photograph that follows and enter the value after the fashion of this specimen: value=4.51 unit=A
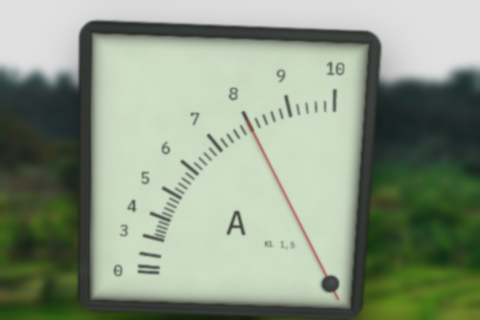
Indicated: value=8 unit=A
